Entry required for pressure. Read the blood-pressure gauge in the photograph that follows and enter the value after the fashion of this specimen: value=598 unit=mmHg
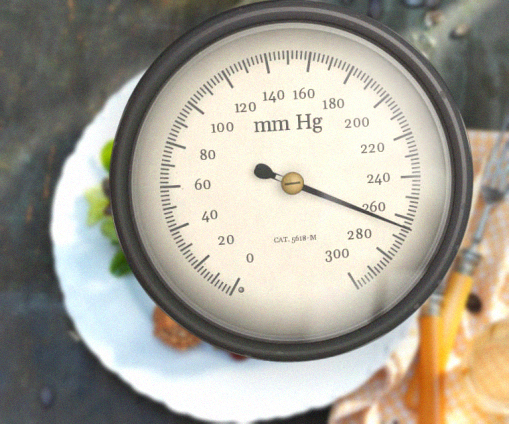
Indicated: value=264 unit=mmHg
